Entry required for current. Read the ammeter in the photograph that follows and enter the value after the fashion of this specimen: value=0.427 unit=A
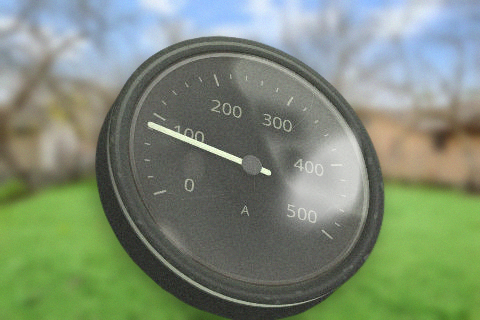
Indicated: value=80 unit=A
